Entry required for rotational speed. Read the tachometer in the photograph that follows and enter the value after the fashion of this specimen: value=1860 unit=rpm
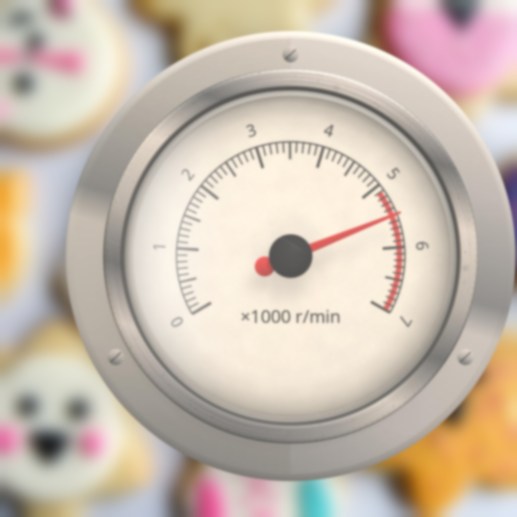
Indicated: value=5500 unit=rpm
